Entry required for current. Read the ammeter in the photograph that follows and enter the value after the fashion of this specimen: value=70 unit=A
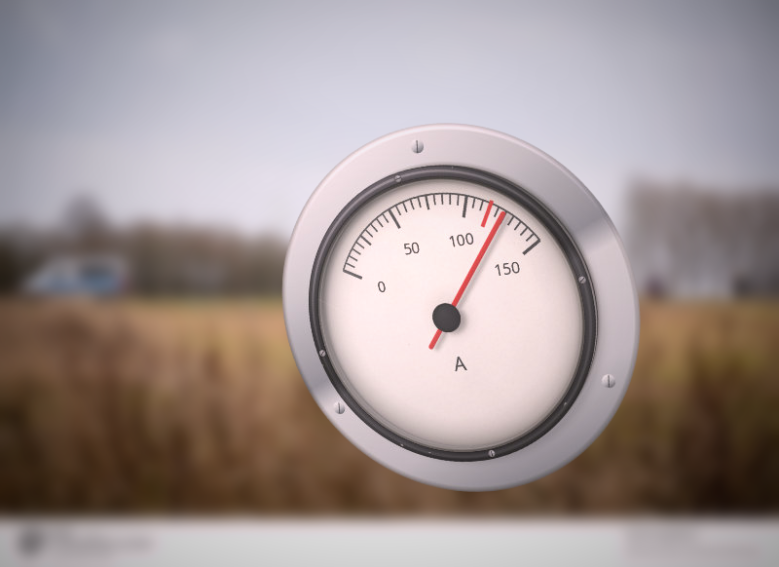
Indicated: value=125 unit=A
